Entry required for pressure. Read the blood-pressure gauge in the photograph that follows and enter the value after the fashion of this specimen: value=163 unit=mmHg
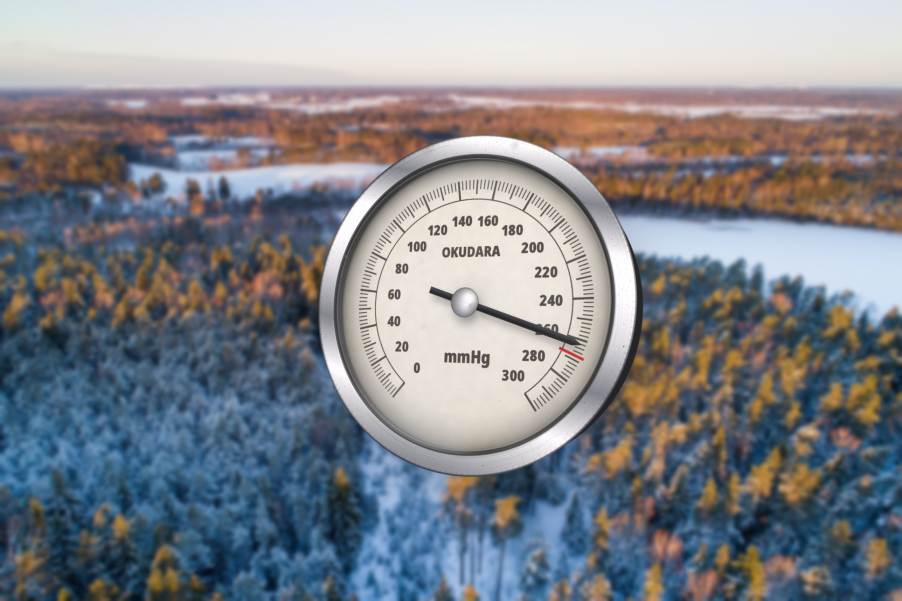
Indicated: value=262 unit=mmHg
